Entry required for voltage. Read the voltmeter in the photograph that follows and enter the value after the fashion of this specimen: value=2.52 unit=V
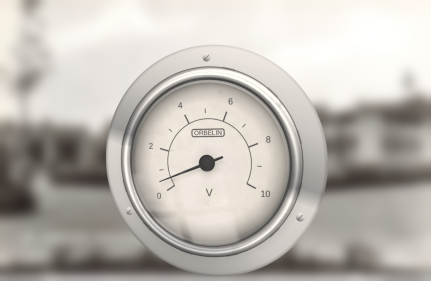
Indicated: value=0.5 unit=V
